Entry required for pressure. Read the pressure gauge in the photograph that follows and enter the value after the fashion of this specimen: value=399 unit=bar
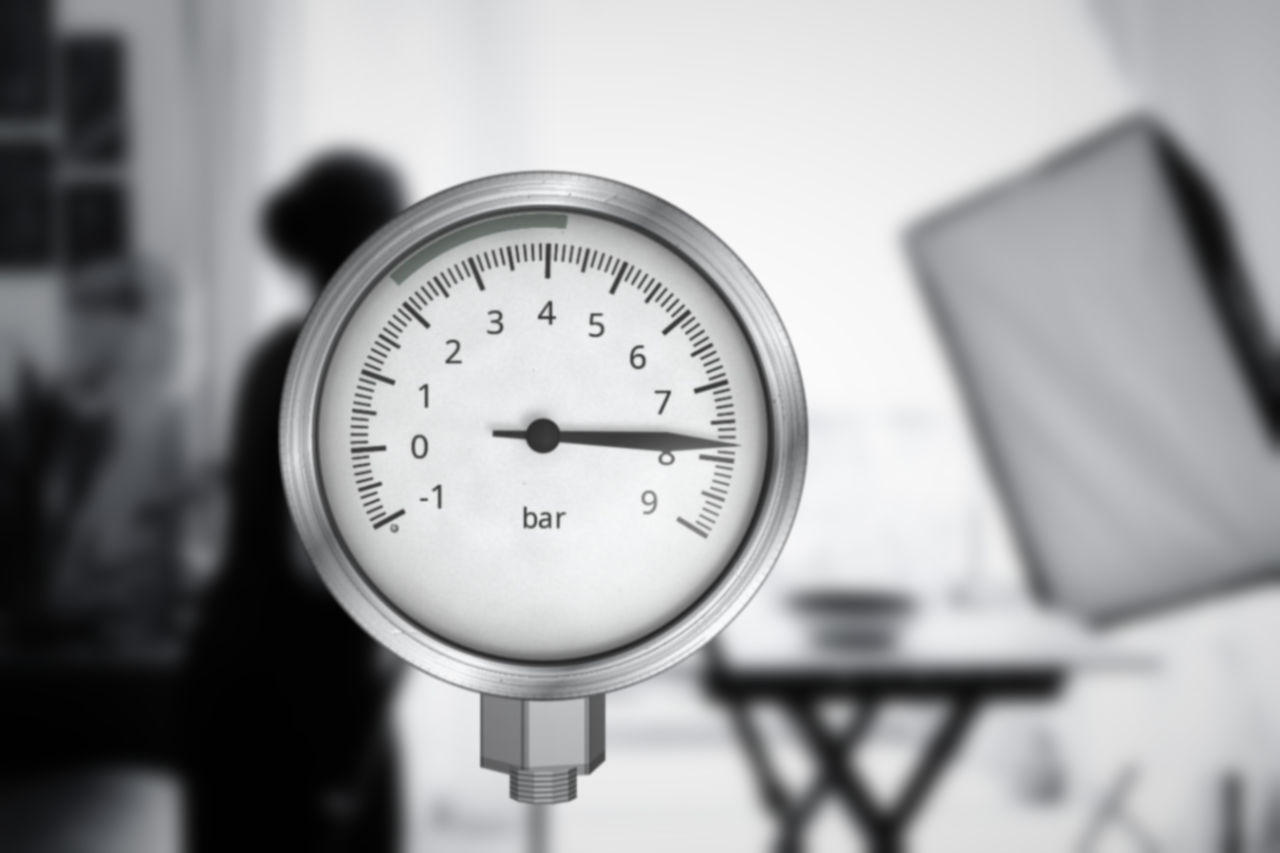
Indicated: value=7.8 unit=bar
